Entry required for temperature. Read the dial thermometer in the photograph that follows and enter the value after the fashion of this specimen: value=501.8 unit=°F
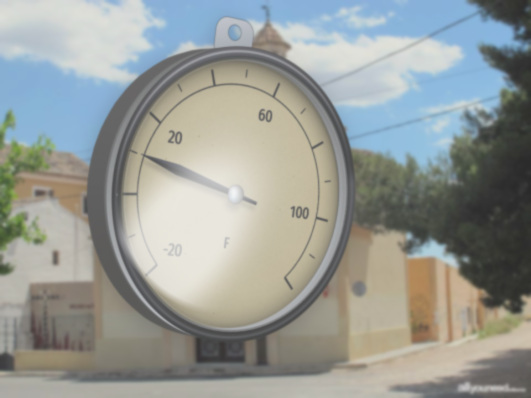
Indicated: value=10 unit=°F
